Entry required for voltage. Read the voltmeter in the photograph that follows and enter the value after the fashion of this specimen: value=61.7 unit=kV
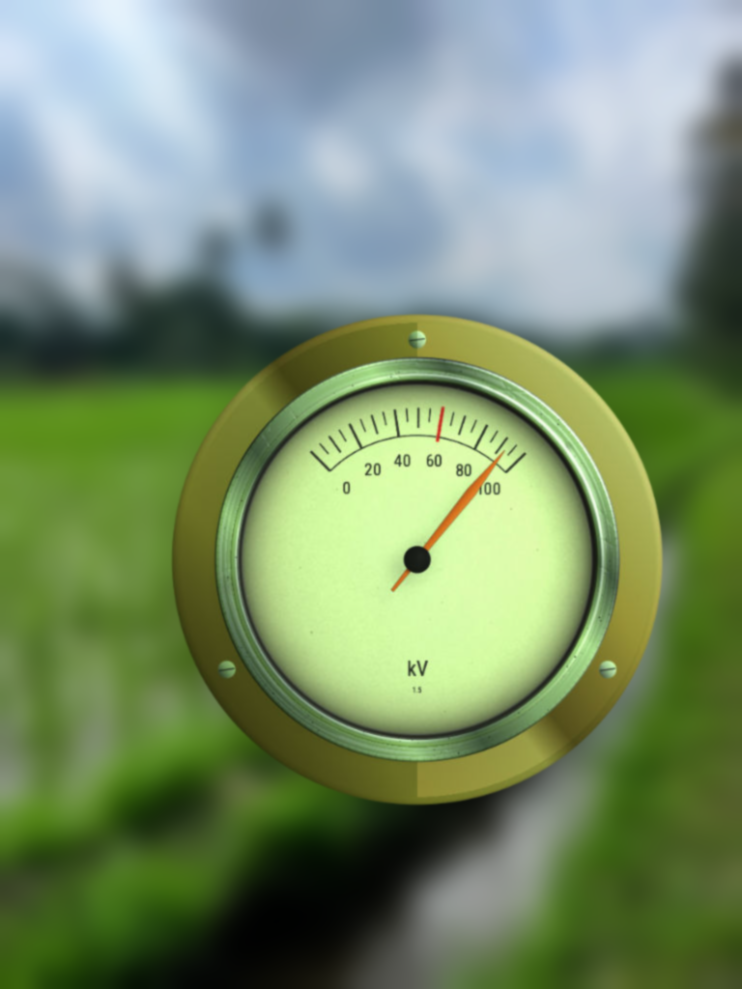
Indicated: value=92.5 unit=kV
